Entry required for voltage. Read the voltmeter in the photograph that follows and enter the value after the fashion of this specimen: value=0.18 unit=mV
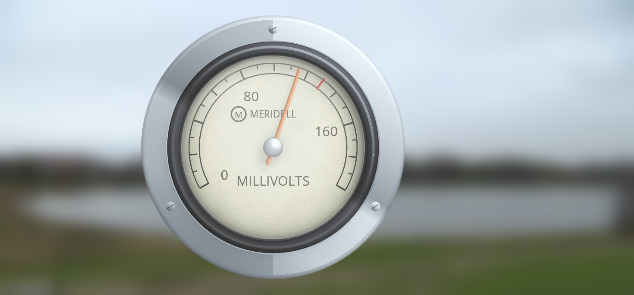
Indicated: value=115 unit=mV
